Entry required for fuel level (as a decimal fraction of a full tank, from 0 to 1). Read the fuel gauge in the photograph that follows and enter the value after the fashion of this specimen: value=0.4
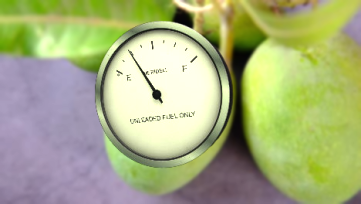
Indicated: value=0.25
